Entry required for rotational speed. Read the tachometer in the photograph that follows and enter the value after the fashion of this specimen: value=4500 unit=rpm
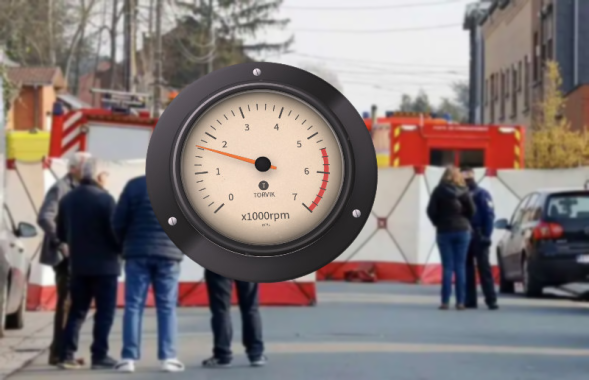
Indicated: value=1600 unit=rpm
